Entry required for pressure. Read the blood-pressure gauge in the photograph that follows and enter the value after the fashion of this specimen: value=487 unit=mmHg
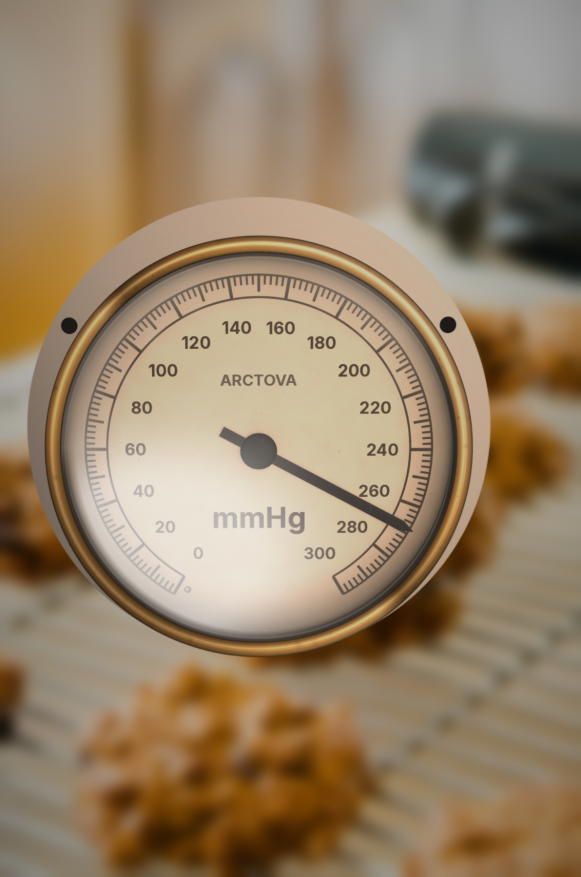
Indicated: value=268 unit=mmHg
